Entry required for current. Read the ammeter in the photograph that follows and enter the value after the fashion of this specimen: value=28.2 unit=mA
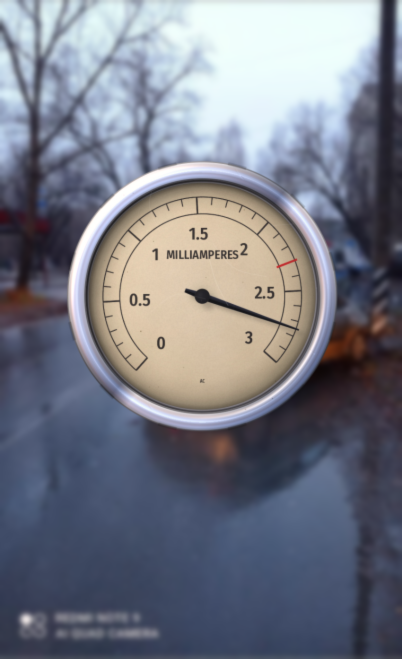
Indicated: value=2.75 unit=mA
